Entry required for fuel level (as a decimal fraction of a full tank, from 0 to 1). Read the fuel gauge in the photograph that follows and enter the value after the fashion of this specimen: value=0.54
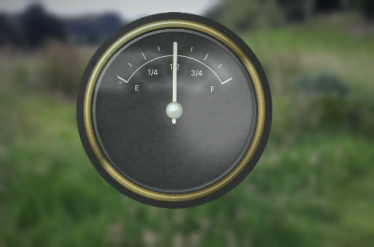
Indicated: value=0.5
